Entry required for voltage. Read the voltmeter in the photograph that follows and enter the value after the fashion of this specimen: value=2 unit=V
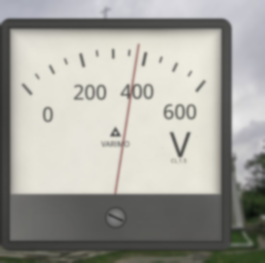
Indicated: value=375 unit=V
